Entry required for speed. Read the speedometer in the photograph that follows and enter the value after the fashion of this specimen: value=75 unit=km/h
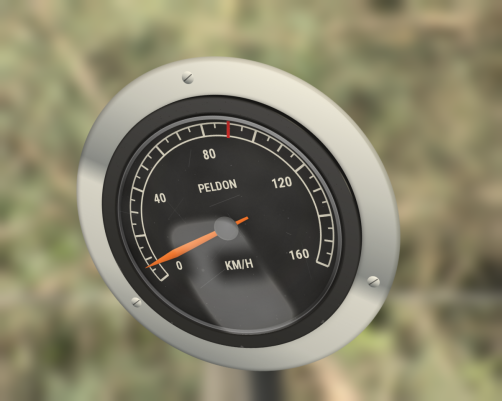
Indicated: value=7.5 unit=km/h
